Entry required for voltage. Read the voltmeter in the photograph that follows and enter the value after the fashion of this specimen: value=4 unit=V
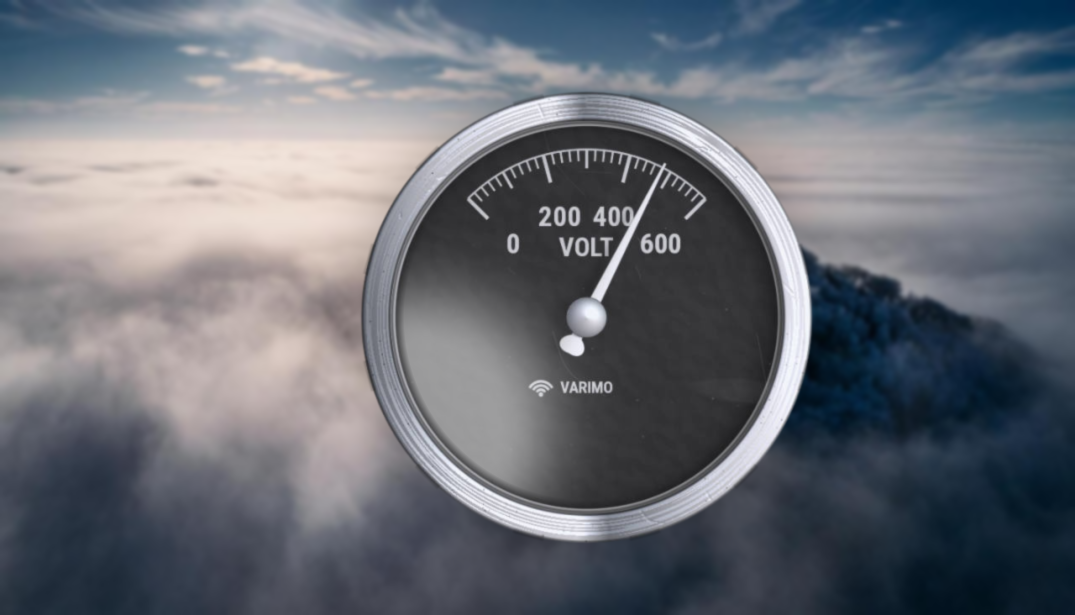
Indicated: value=480 unit=V
